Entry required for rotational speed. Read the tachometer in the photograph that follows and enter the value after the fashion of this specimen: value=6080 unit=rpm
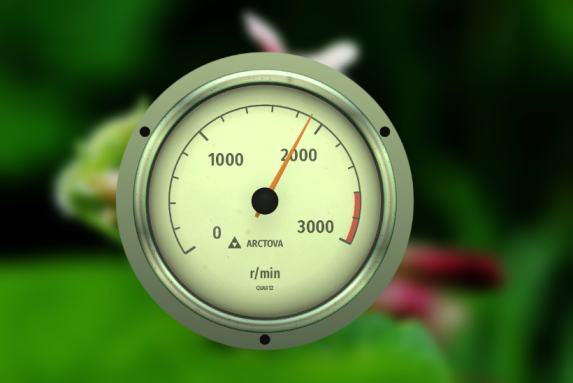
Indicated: value=1900 unit=rpm
